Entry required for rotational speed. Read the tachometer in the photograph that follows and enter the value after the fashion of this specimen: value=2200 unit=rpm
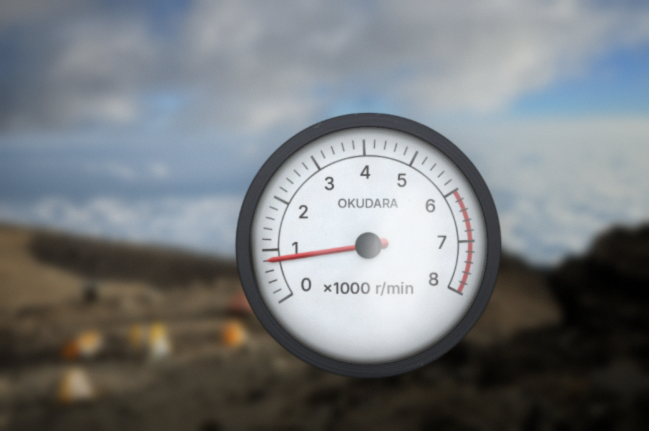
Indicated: value=800 unit=rpm
